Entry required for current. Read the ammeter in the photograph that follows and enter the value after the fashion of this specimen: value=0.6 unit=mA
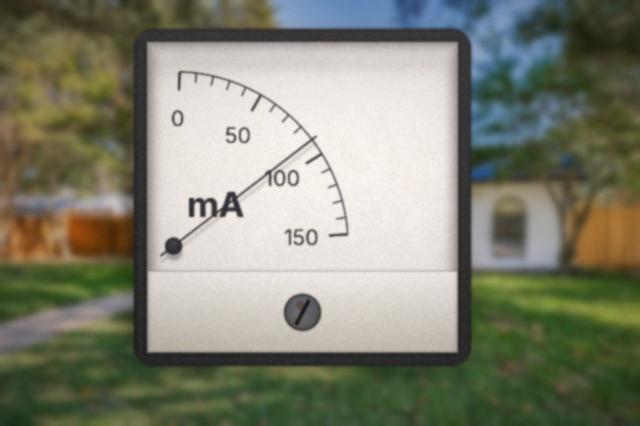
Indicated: value=90 unit=mA
